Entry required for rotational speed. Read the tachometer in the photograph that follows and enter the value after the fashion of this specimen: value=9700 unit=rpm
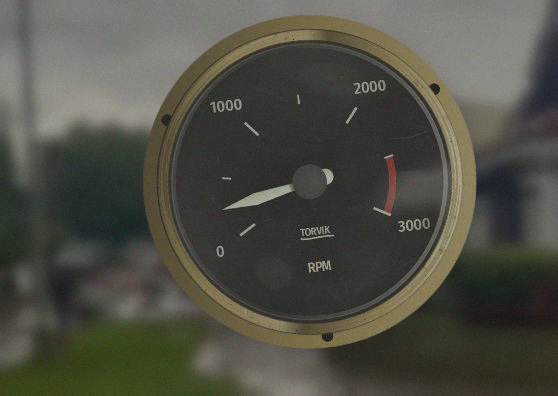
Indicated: value=250 unit=rpm
